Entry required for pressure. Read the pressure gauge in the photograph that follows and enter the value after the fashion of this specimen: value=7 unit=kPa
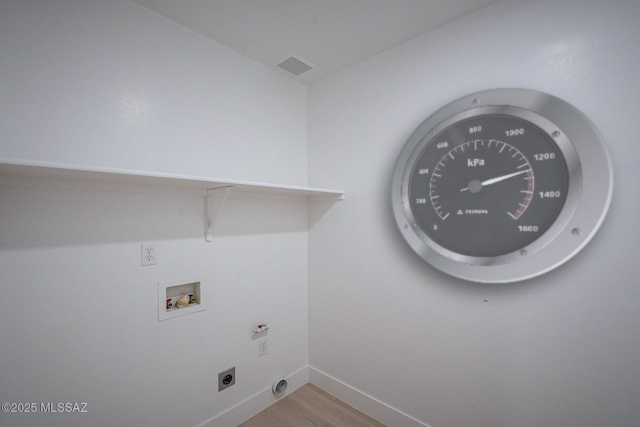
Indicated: value=1250 unit=kPa
